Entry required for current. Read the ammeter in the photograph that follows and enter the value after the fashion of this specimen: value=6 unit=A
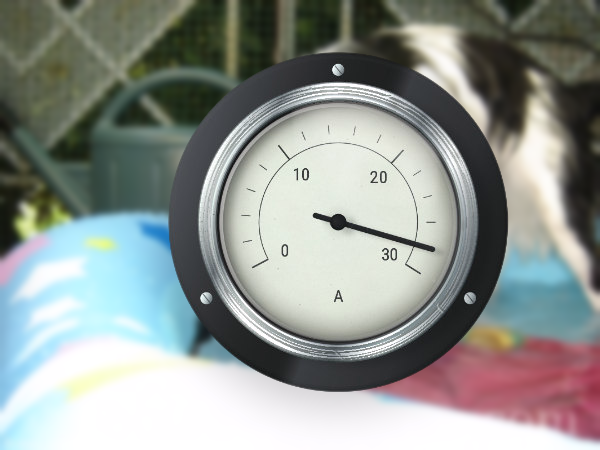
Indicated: value=28 unit=A
